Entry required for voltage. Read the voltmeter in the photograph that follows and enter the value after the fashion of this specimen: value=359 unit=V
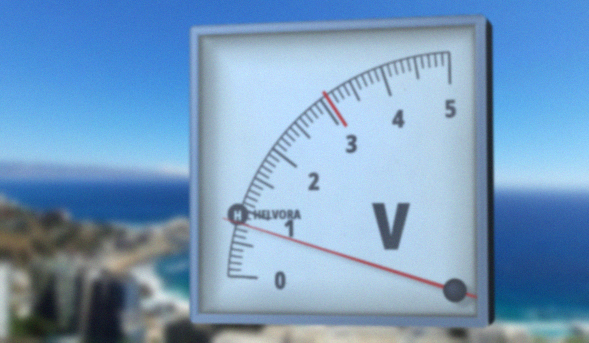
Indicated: value=0.8 unit=V
